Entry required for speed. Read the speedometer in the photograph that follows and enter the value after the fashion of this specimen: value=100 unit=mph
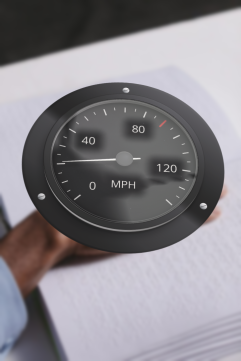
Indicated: value=20 unit=mph
